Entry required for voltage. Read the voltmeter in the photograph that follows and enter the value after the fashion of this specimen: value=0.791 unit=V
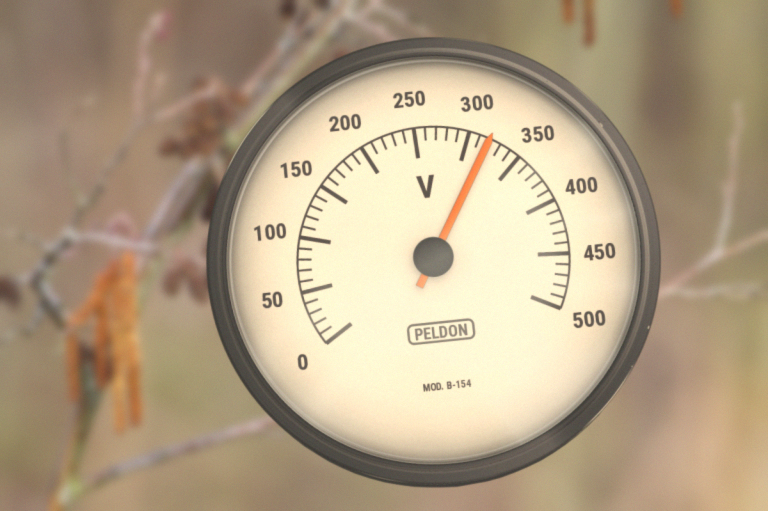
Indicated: value=320 unit=V
